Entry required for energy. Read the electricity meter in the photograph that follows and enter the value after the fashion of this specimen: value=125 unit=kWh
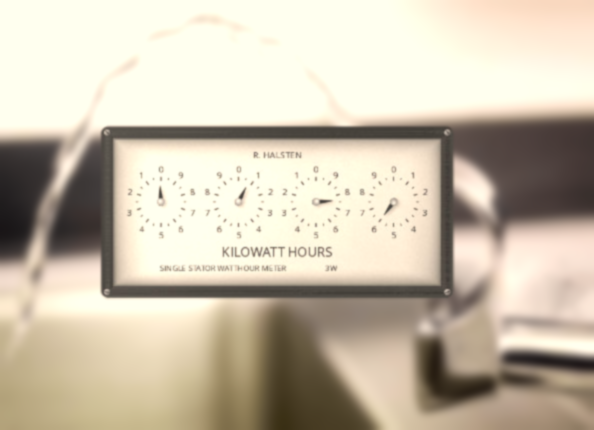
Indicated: value=76 unit=kWh
